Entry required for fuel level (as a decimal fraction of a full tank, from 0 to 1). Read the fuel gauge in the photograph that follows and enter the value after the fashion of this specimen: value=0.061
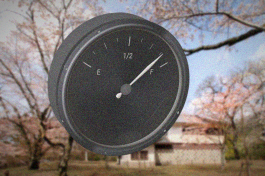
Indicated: value=0.875
